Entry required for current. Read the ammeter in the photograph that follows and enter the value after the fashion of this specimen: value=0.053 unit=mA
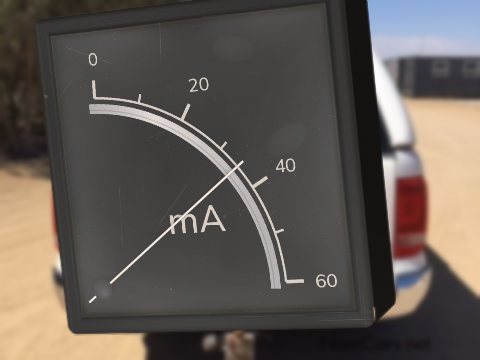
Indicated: value=35 unit=mA
